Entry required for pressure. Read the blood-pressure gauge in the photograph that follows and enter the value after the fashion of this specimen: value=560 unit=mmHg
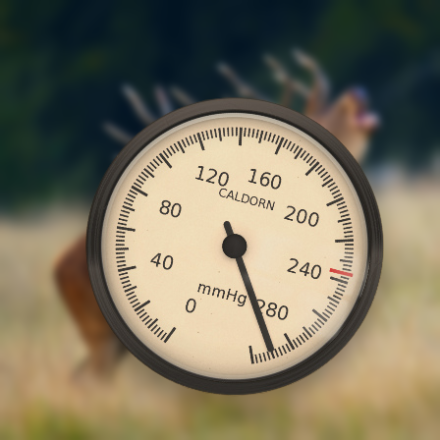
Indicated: value=290 unit=mmHg
